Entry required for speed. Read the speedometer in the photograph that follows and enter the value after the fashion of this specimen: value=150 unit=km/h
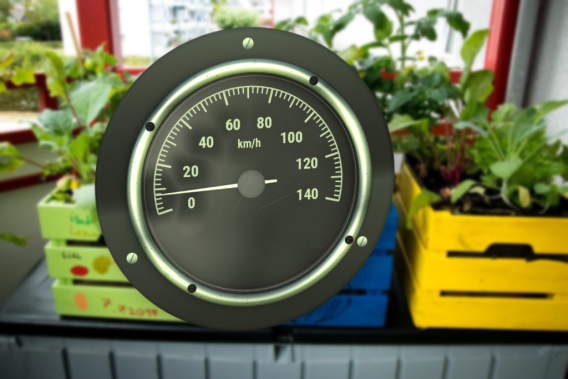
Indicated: value=8 unit=km/h
